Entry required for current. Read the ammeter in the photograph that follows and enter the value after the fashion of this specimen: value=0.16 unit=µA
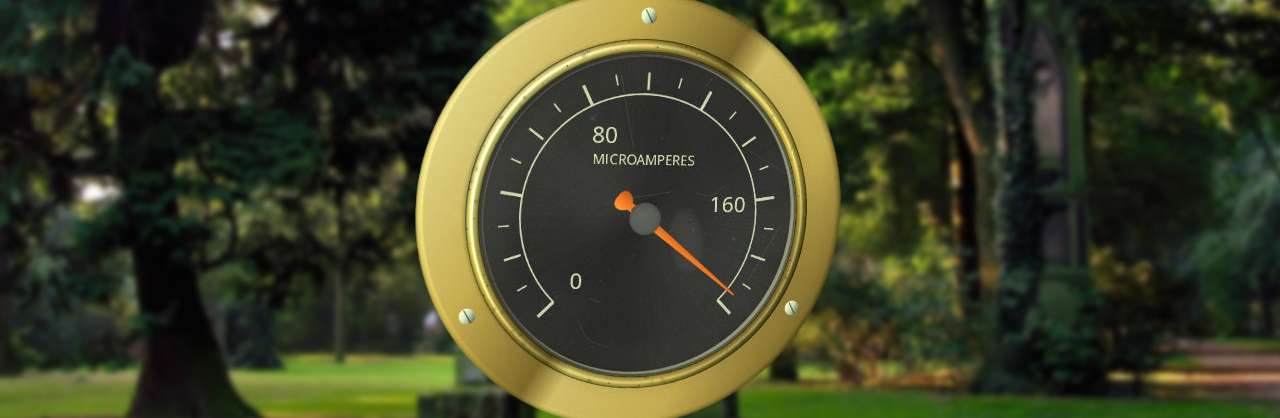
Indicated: value=195 unit=µA
